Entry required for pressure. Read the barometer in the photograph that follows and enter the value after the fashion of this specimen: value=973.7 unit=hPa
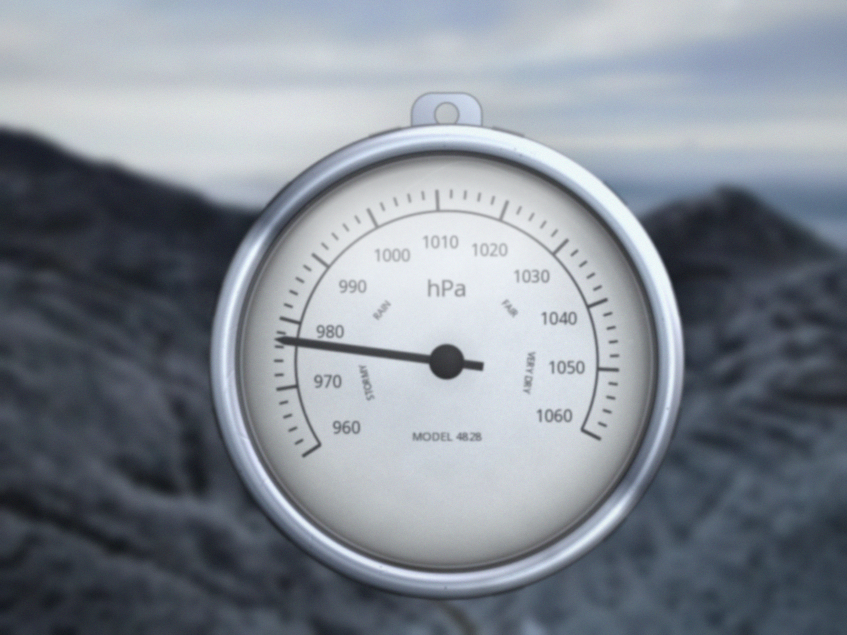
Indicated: value=977 unit=hPa
